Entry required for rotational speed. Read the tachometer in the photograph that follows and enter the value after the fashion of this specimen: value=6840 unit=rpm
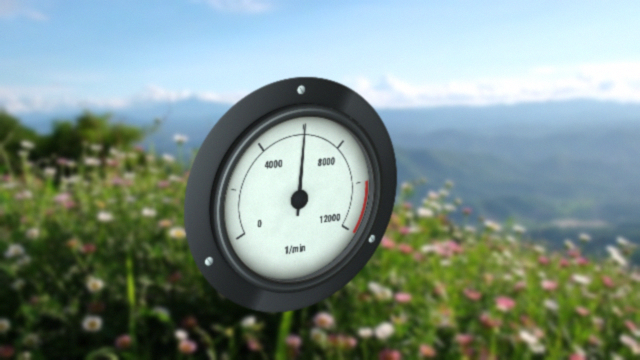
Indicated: value=6000 unit=rpm
